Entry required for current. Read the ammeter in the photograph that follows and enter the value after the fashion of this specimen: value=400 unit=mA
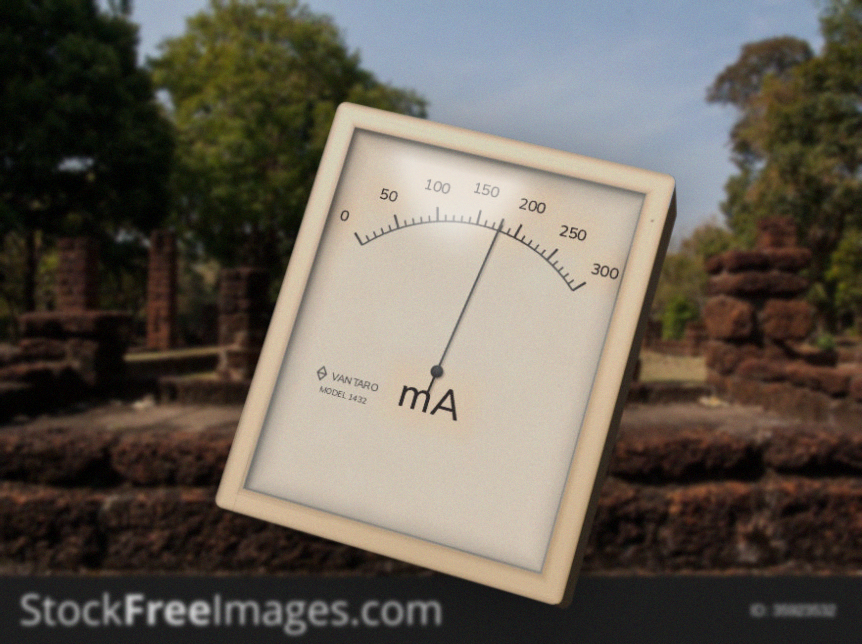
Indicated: value=180 unit=mA
